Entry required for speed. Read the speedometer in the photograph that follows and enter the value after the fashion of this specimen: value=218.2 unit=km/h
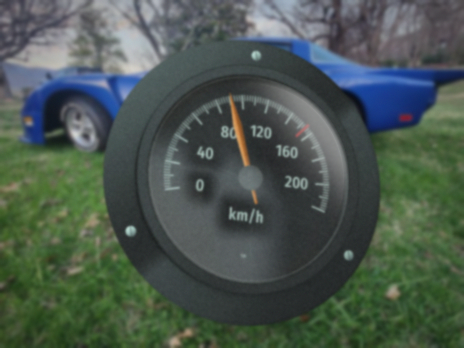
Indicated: value=90 unit=km/h
